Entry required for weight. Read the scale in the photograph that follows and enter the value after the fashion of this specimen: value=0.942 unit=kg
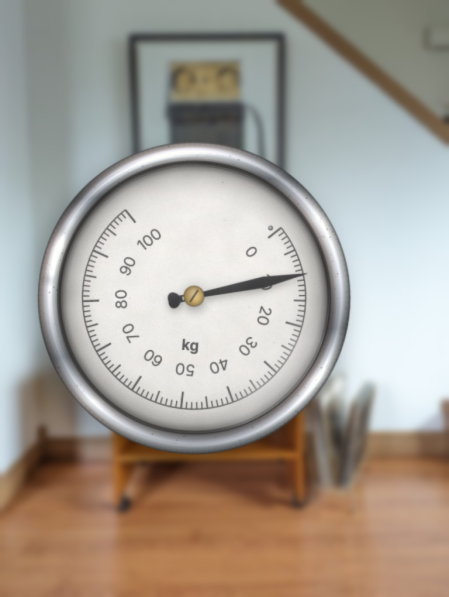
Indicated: value=10 unit=kg
